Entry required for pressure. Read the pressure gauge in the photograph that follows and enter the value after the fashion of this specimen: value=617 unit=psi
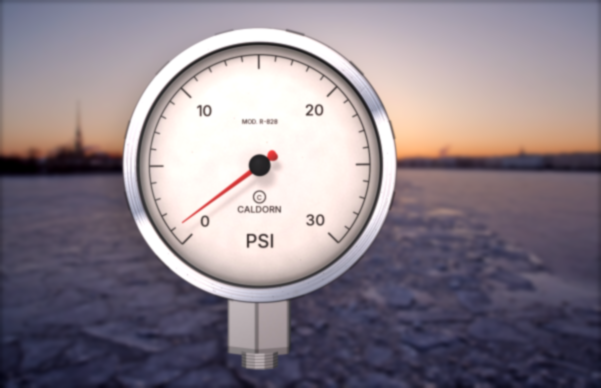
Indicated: value=1 unit=psi
